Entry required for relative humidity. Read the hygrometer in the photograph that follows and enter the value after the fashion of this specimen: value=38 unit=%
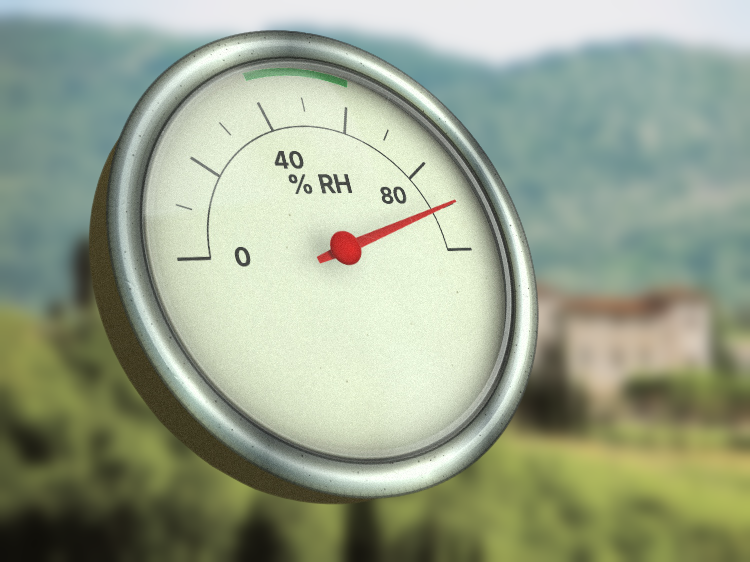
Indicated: value=90 unit=%
